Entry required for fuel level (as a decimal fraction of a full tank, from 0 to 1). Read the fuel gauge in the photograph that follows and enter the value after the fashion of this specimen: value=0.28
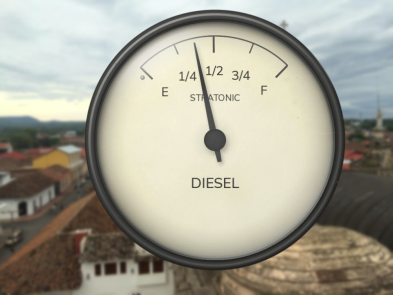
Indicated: value=0.375
